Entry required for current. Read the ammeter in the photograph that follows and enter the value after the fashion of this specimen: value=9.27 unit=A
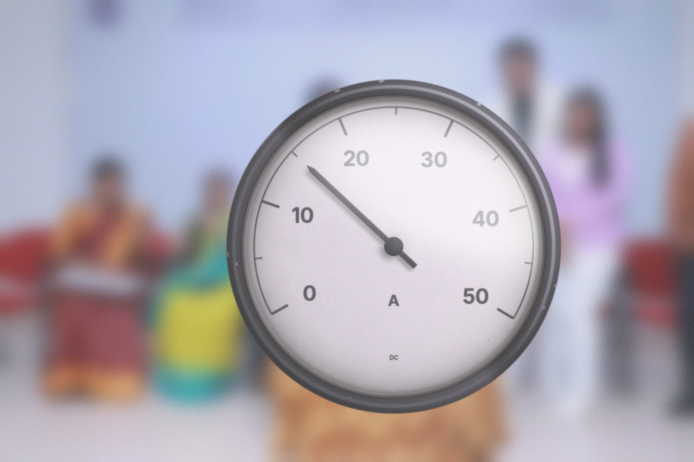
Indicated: value=15 unit=A
